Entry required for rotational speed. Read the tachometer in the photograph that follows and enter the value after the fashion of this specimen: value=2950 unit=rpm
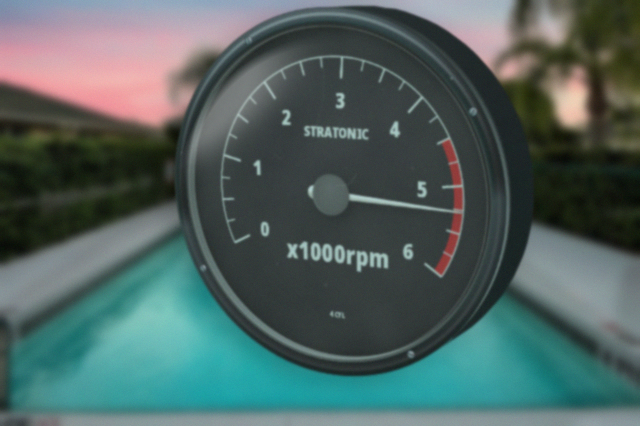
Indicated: value=5250 unit=rpm
